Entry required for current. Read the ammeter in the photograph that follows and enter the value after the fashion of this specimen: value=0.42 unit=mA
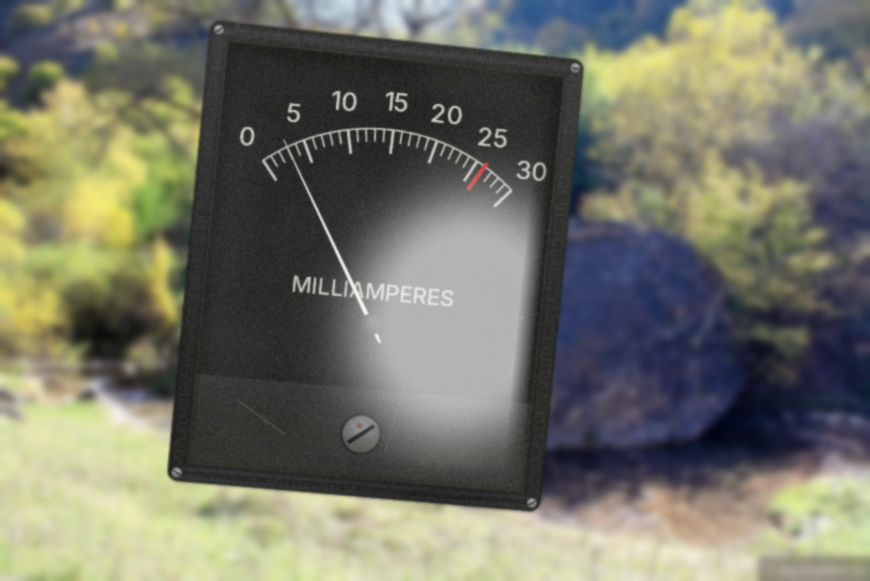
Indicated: value=3 unit=mA
